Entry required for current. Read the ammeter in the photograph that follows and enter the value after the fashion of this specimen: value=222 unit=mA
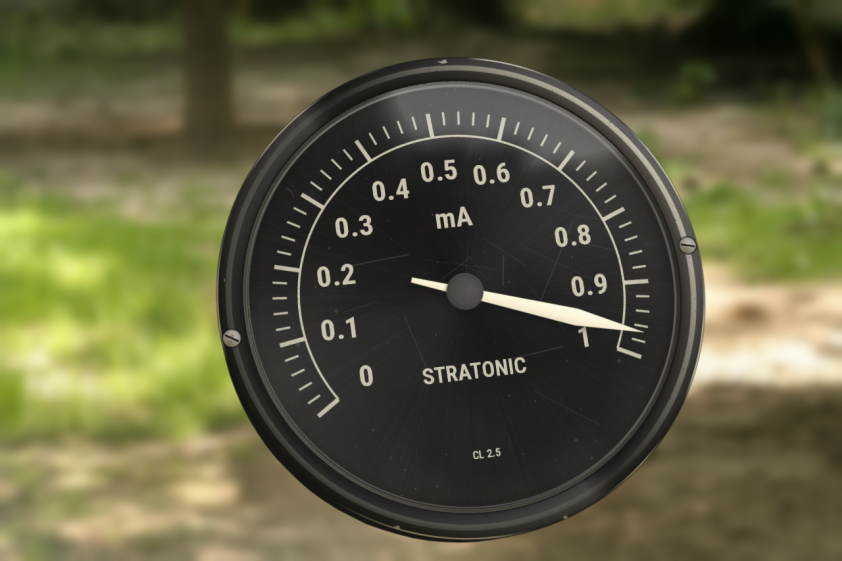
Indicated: value=0.97 unit=mA
